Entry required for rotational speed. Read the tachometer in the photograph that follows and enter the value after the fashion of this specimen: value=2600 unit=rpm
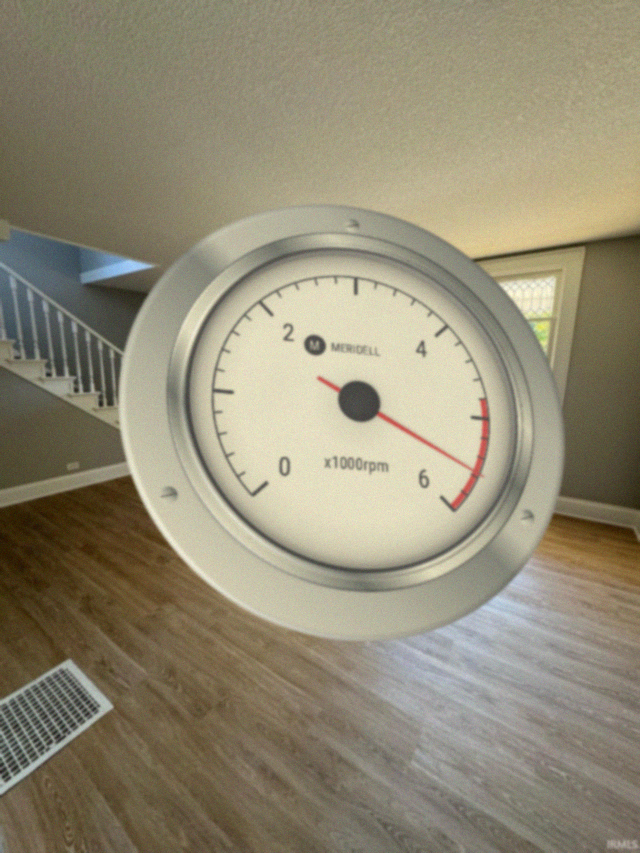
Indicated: value=5600 unit=rpm
